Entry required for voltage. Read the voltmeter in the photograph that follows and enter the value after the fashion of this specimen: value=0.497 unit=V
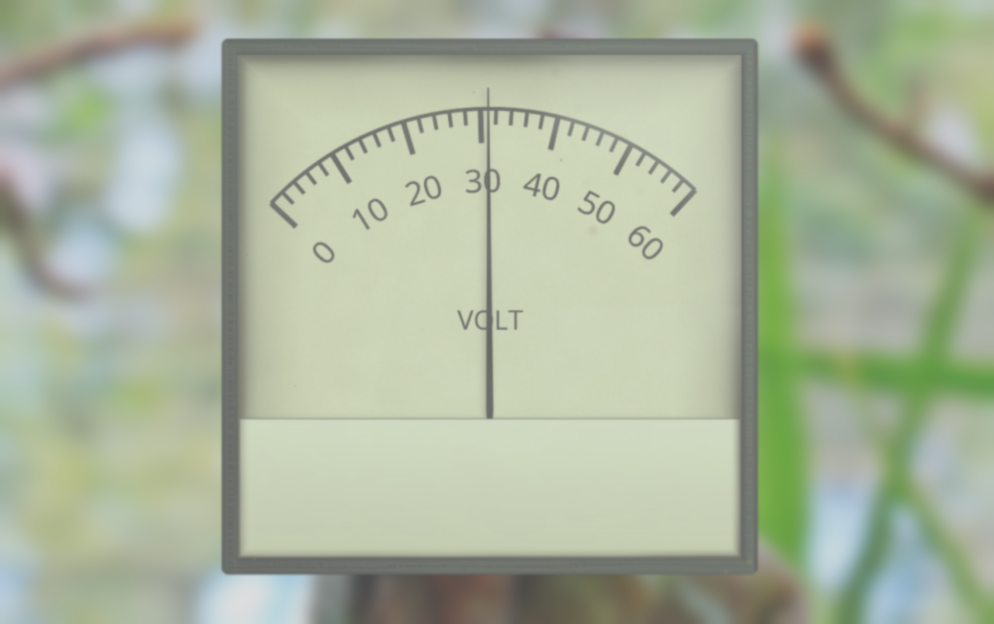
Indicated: value=31 unit=V
